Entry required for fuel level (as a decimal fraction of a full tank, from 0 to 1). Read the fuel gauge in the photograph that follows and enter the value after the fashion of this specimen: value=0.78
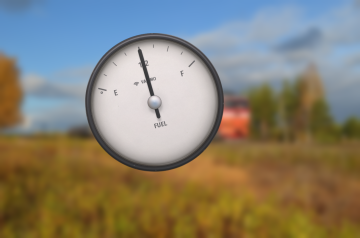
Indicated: value=0.5
